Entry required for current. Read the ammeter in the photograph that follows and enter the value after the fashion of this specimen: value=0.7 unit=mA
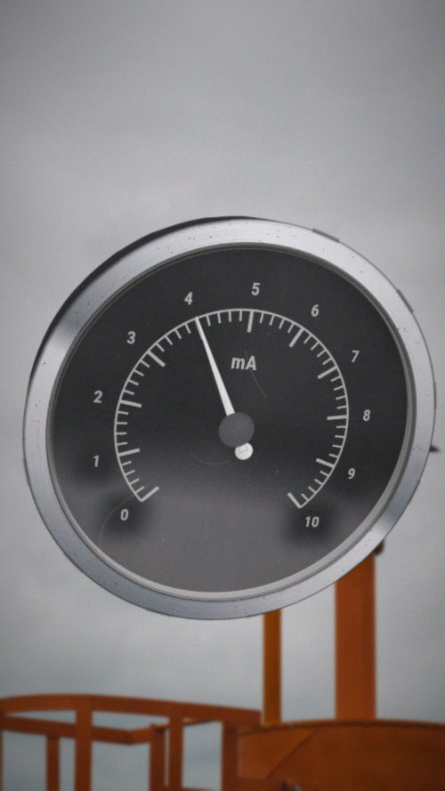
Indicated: value=4 unit=mA
